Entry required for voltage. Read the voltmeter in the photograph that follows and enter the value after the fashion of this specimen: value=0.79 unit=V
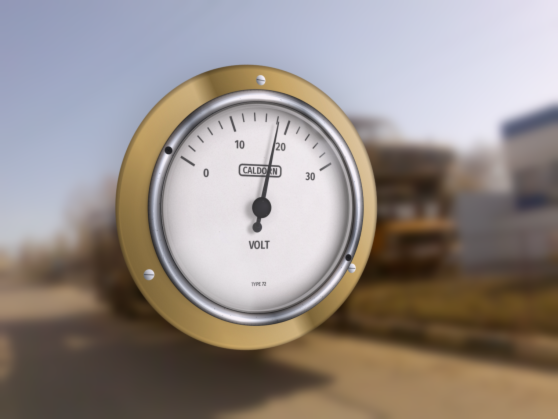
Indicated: value=18 unit=V
